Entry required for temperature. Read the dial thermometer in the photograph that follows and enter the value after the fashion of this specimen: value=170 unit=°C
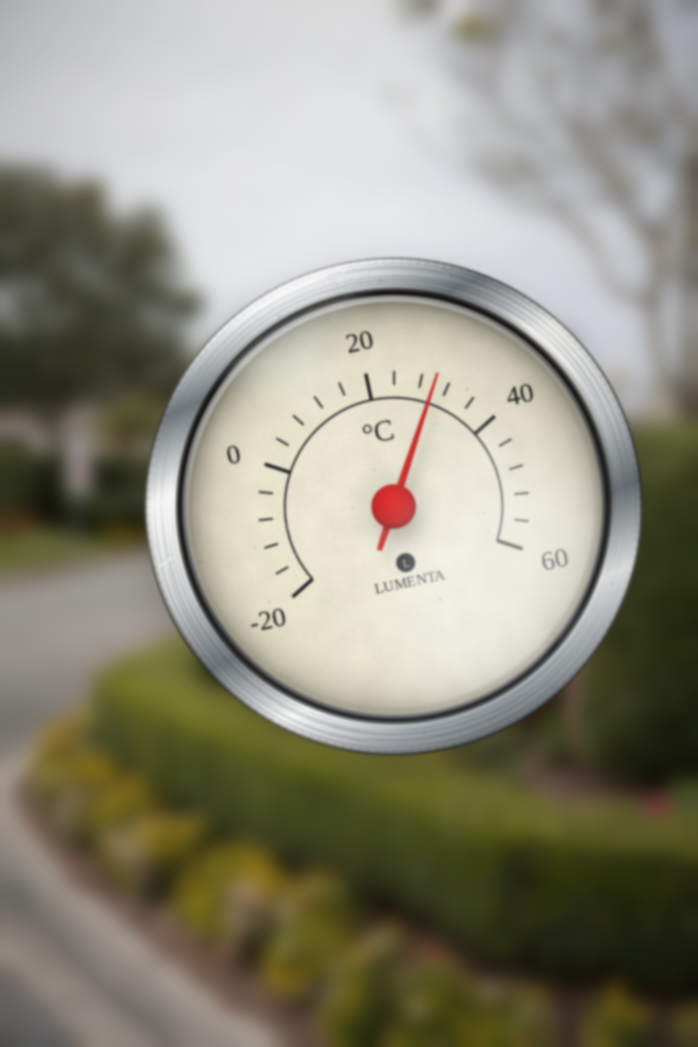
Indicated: value=30 unit=°C
